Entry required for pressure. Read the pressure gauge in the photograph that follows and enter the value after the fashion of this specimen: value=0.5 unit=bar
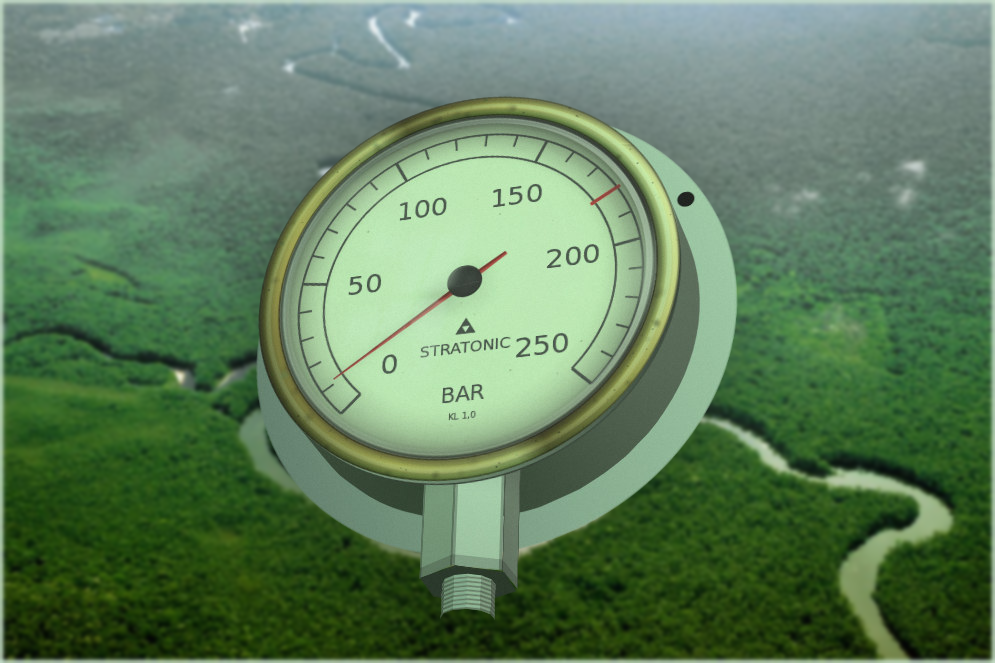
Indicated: value=10 unit=bar
